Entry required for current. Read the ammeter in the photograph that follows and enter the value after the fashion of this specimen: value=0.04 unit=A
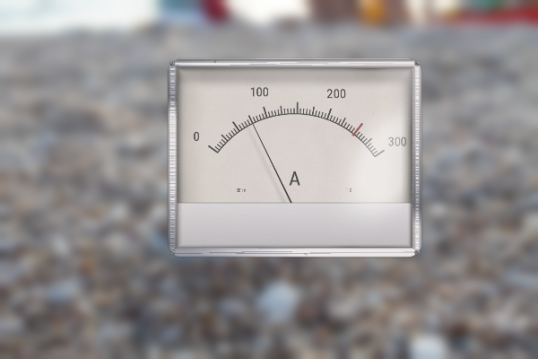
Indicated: value=75 unit=A
